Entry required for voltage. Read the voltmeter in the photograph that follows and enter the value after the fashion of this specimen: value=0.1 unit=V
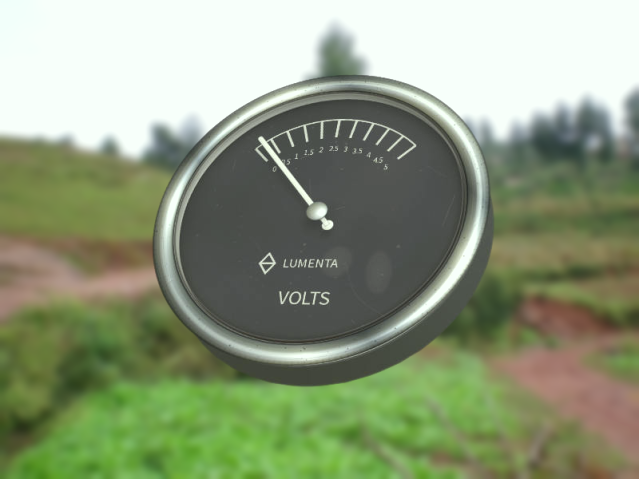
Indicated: value=0.25 unit=V
